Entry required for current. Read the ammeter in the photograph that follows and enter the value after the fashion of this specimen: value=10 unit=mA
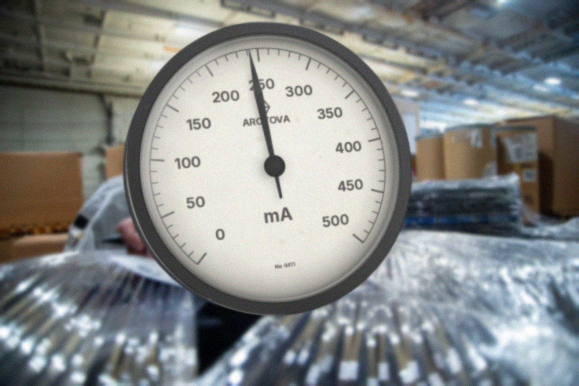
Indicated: value=240 unit=mA
